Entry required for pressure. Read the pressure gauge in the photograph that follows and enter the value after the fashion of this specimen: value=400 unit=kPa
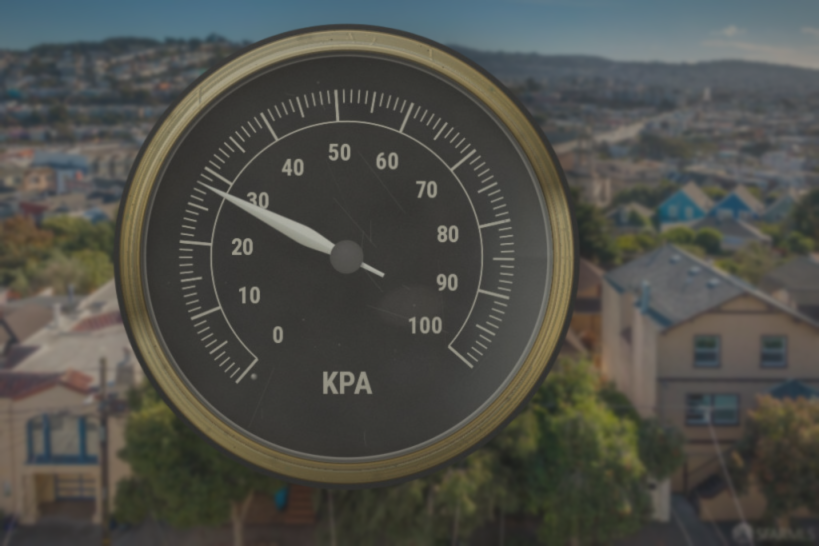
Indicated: value=28 unit=kPa
